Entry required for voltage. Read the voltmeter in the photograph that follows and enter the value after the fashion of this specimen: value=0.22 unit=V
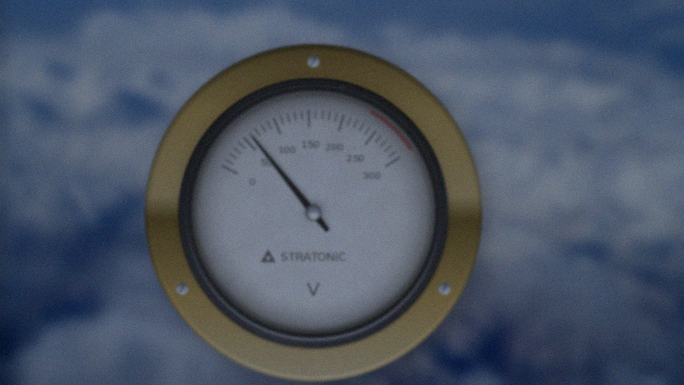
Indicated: value=60 unit=V
